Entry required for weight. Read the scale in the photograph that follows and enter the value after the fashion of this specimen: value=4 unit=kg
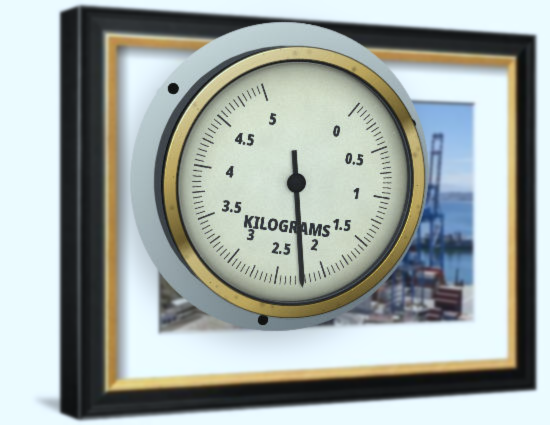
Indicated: value=2.25 unit=kg
